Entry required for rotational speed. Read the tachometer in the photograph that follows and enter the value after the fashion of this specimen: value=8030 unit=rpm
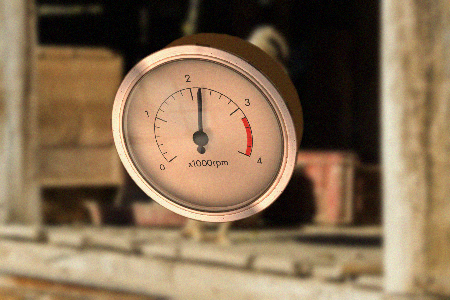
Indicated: value=2200 unit=rpm
